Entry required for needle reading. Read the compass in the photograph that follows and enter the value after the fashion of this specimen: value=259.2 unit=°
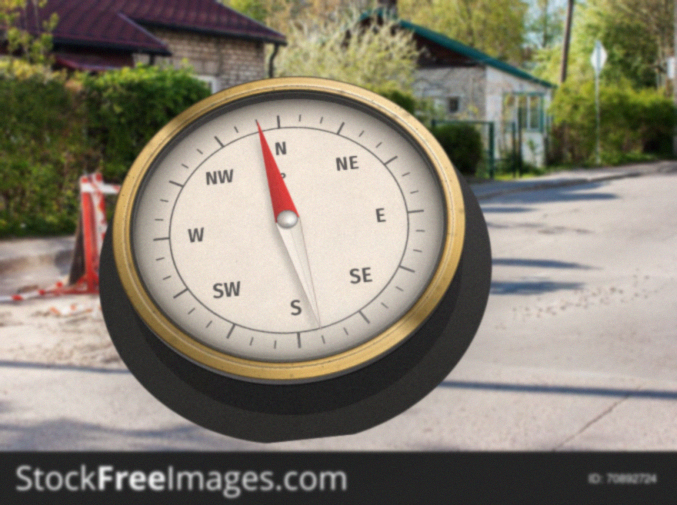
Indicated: value=350 unit=°
